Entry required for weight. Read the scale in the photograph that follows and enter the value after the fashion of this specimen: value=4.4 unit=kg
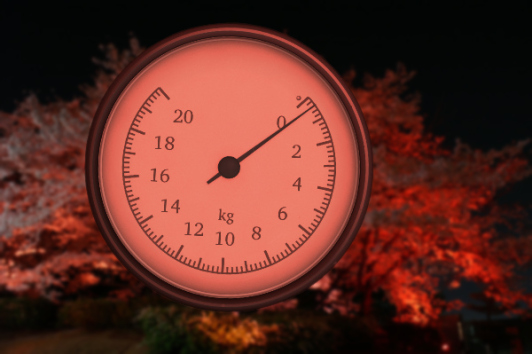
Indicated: value=0.4 unit=kg
